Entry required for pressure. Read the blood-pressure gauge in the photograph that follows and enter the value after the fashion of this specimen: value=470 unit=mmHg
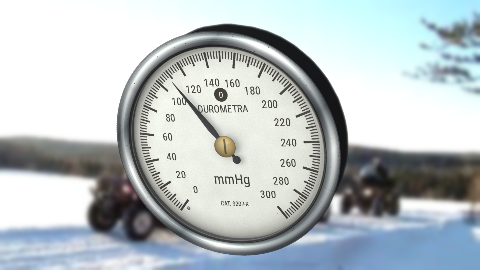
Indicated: value=110 unit=mmHg
